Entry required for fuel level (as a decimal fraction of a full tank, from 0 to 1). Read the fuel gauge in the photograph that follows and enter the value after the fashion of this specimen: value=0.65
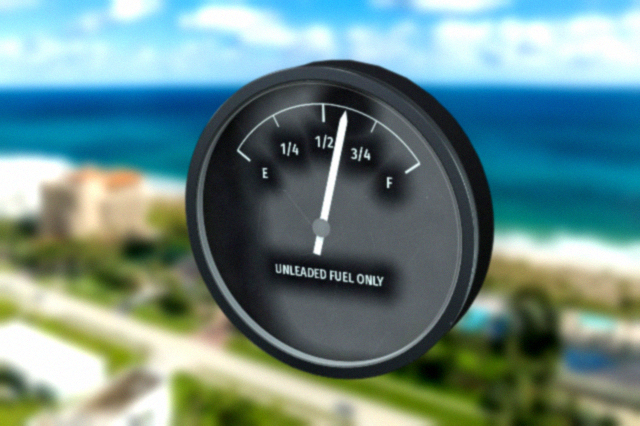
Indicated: value=0.625
